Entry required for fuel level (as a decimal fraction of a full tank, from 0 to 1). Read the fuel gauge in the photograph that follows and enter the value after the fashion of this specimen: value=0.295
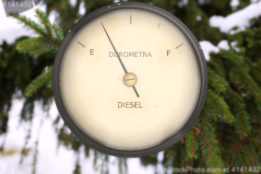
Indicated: value=0.25
